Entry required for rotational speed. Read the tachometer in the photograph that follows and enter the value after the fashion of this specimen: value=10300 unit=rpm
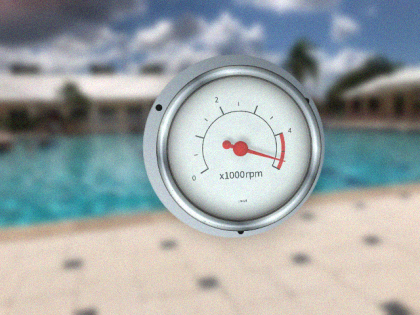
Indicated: value=4750 unit=rpm
